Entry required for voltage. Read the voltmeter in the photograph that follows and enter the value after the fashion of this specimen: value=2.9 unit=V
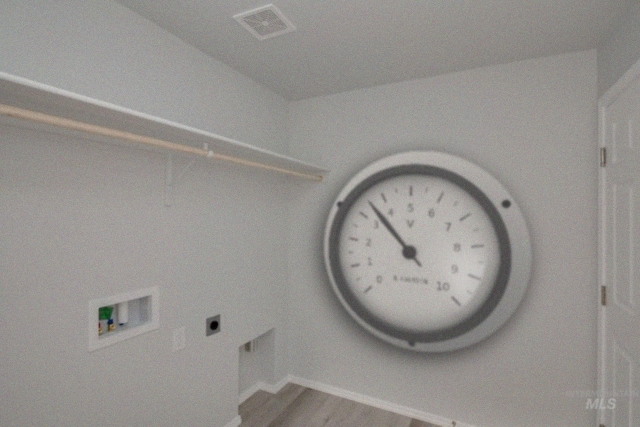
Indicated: value=3.5 unit=V
